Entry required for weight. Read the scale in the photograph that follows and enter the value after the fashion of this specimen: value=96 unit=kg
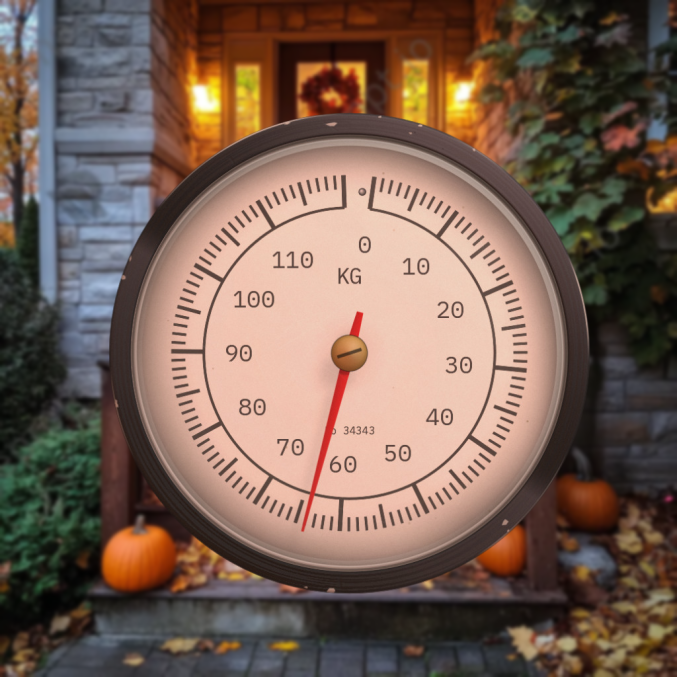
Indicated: value=64 unit=kg
